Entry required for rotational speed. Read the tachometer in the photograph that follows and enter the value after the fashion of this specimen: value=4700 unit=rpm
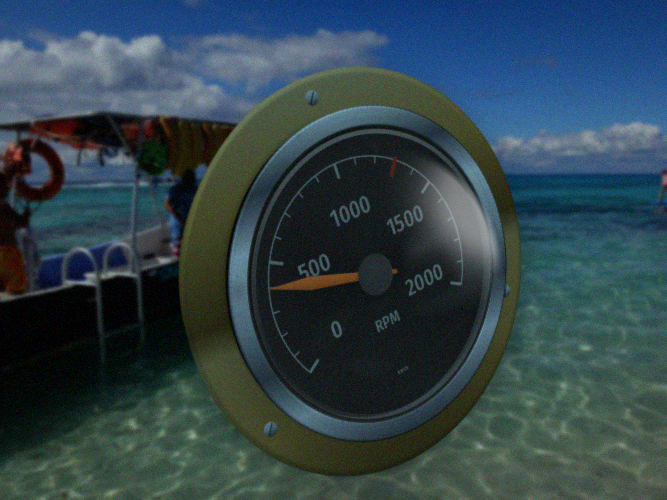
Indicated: value=400 unit=rpm
